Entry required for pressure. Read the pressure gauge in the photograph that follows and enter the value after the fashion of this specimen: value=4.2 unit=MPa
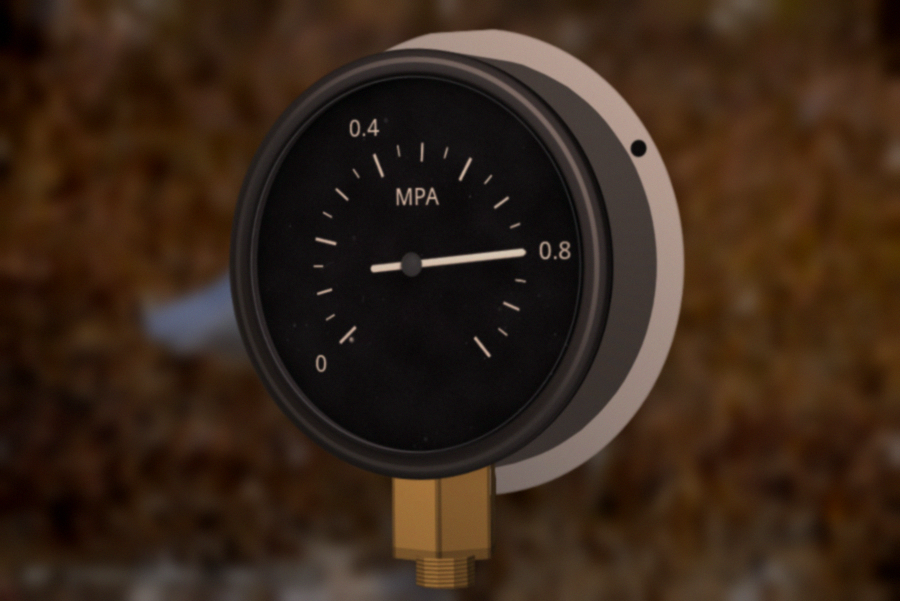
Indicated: value=0.8 unit=MPa
